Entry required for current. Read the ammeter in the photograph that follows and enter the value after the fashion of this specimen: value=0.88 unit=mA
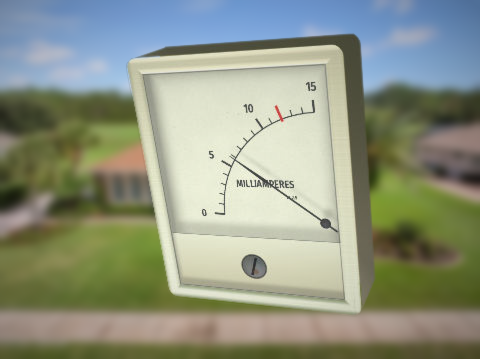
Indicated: value=6 unit=mA
